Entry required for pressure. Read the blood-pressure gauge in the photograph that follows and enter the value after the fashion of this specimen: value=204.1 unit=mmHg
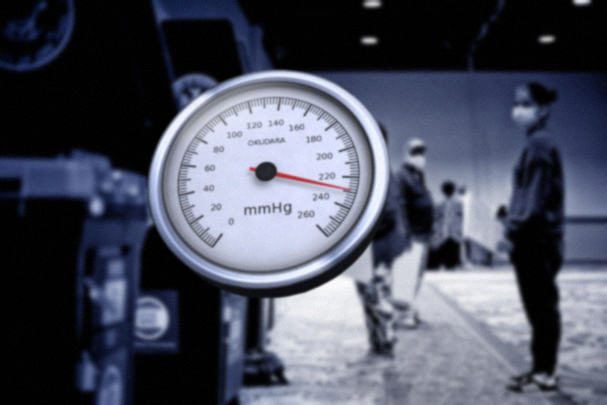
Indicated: value=230 unit=mmHg
